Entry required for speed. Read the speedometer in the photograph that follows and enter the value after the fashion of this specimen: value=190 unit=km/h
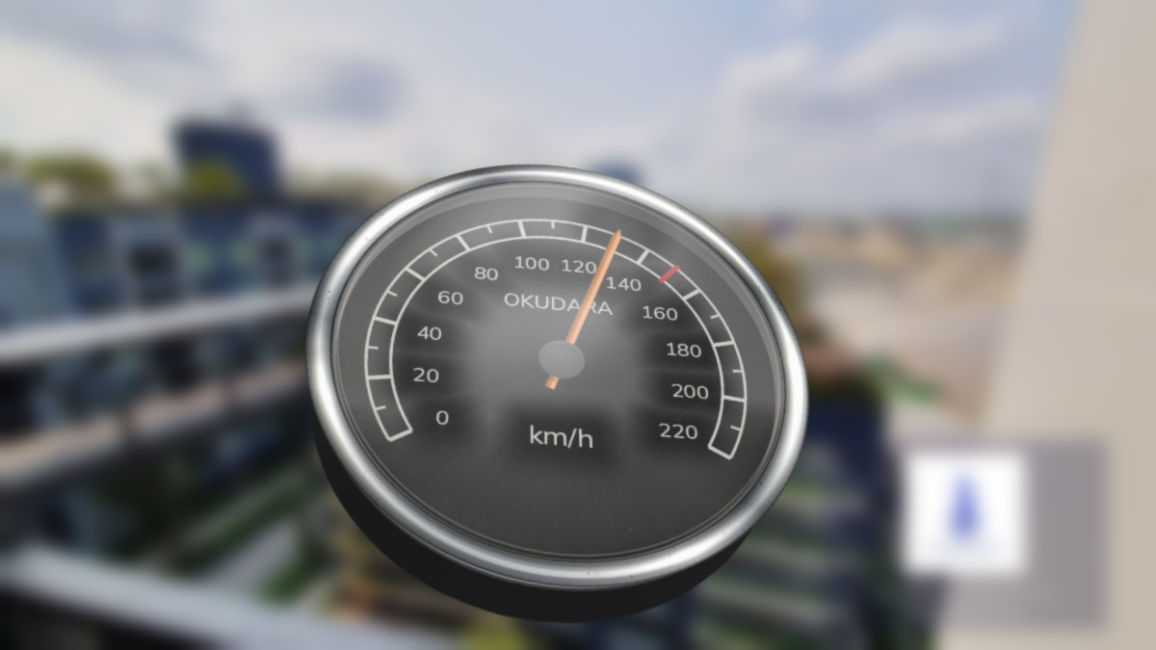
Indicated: value=130 unit=km/h
